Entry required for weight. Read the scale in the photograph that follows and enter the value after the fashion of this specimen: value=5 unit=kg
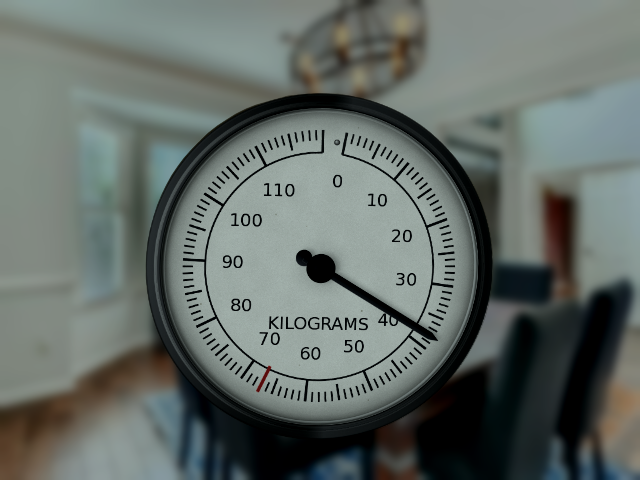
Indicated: value=38 unit=kg
